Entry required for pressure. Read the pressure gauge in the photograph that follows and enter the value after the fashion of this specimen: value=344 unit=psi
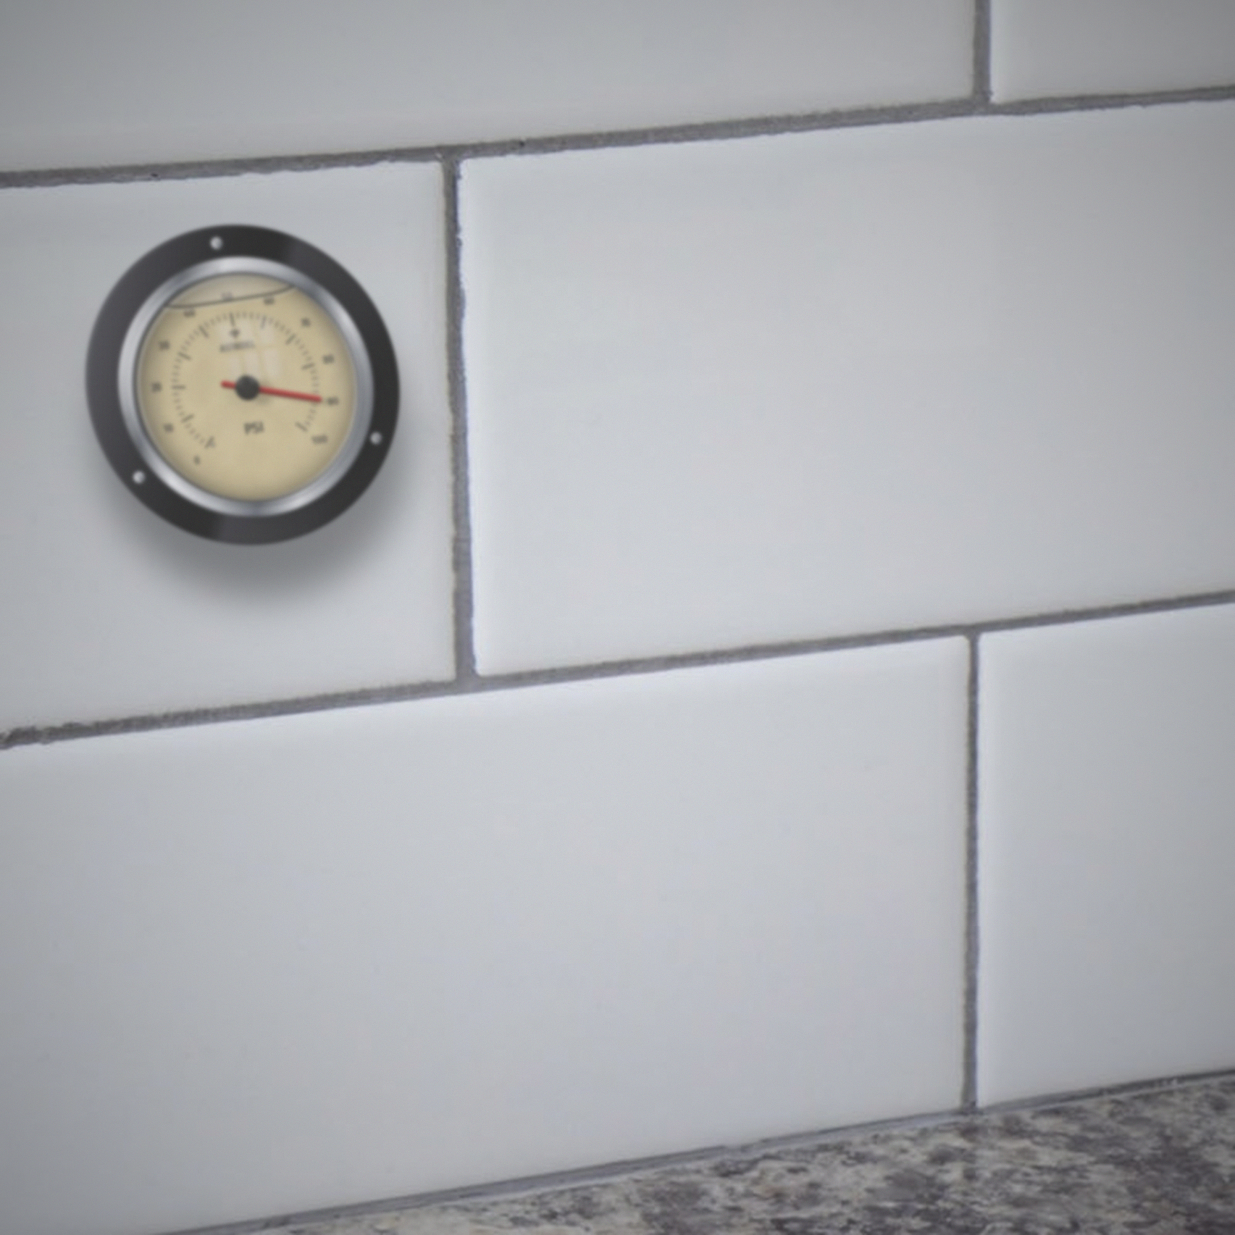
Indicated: value=90 unit=psi
